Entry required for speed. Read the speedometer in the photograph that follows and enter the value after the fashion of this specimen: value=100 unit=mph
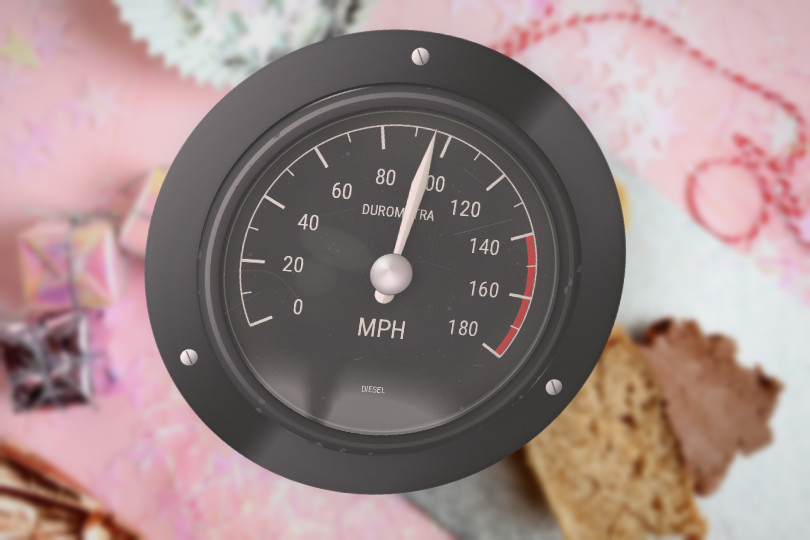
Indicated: value=95 unit=mph
